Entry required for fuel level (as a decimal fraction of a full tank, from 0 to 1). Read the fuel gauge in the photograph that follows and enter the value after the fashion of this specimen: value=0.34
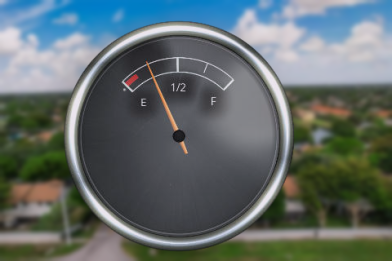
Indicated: value=0.25
